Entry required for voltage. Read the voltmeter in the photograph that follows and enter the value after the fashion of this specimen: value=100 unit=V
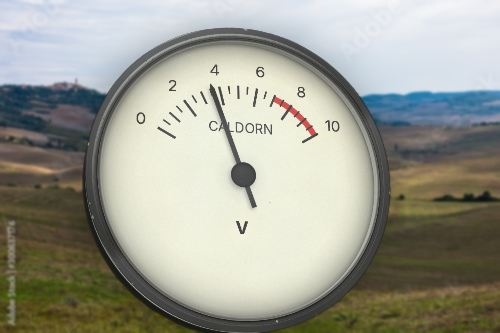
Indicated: value=3.5 unit=V
